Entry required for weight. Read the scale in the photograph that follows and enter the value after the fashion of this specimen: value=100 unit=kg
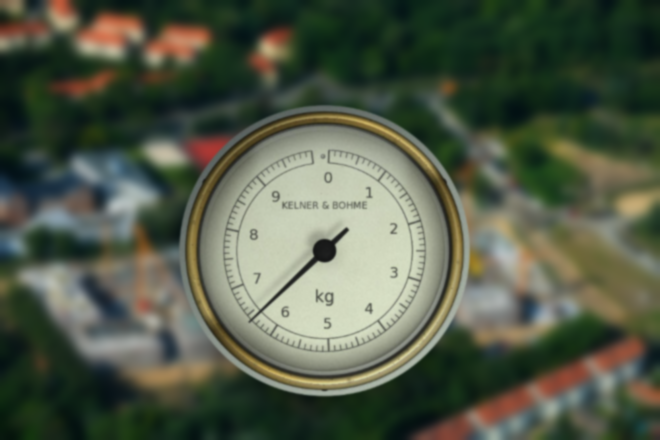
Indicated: value=6.4 unit=kg
